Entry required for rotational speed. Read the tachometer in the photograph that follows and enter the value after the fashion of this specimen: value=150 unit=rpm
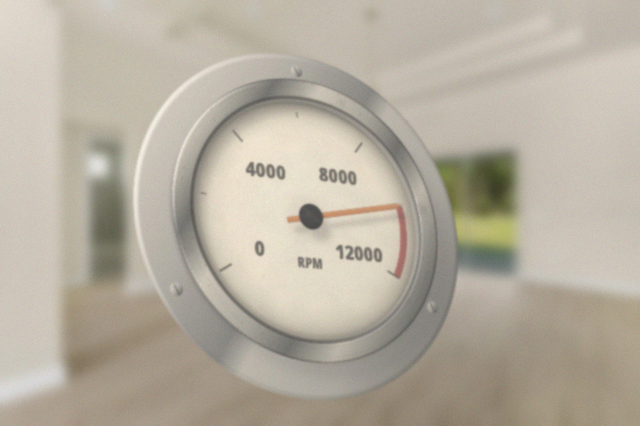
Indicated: value=10000 unit=rpm
